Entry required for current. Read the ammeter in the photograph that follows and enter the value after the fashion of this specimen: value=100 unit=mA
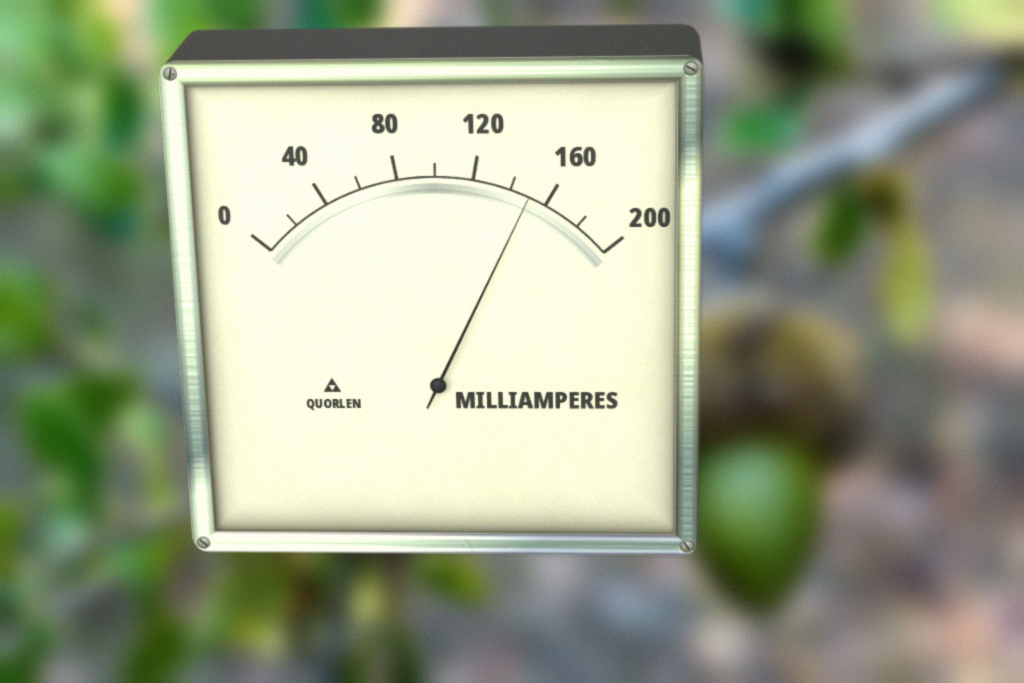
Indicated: value=150 unit=mA
